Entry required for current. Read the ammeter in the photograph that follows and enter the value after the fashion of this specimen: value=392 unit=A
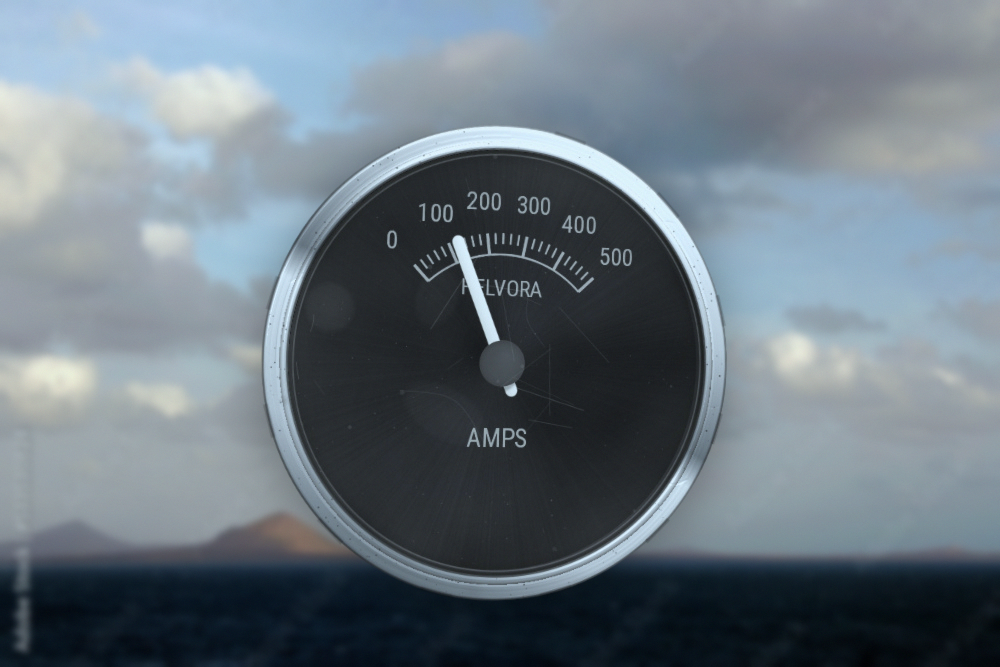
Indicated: value=120 unit=A
